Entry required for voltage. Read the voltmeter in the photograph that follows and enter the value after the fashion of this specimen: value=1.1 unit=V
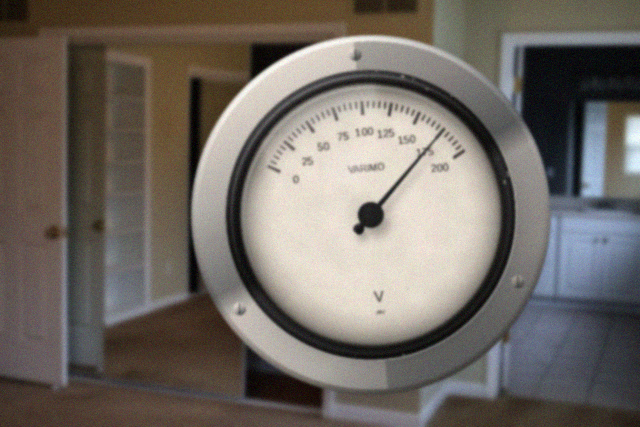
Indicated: value=175 unit=V
